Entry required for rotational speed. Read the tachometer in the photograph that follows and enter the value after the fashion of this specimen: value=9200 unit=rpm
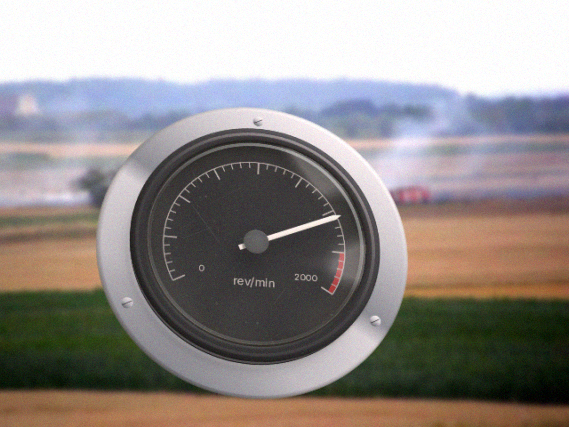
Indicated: value=1550 unit=rpm
